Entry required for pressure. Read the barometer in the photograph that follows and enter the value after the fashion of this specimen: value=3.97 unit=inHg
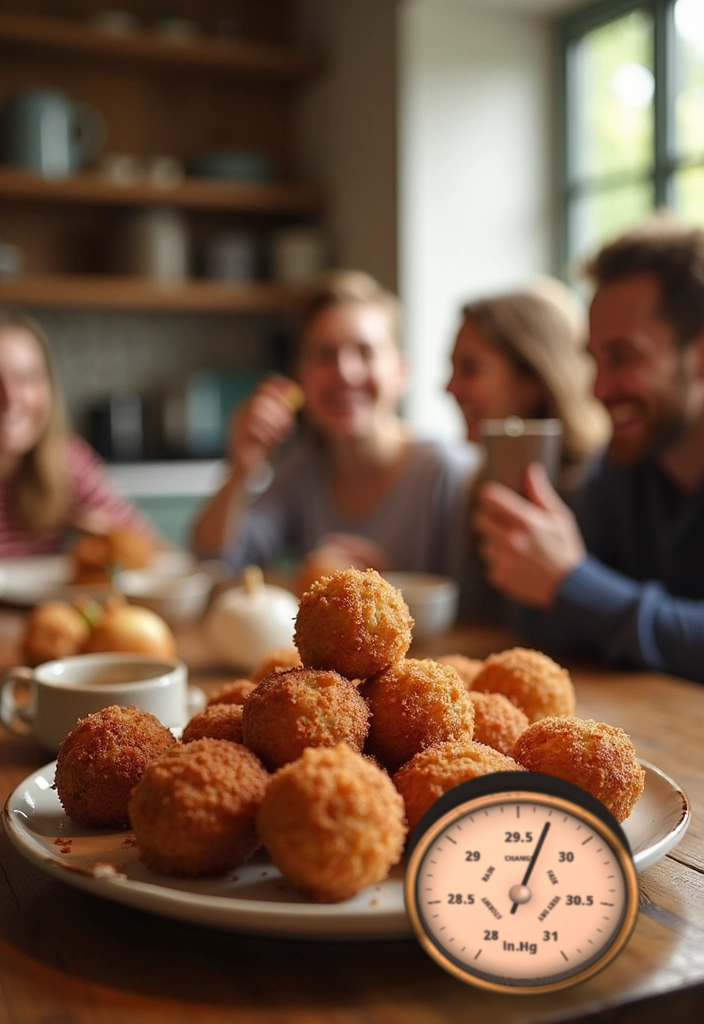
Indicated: value=29.7 unit=inHg
